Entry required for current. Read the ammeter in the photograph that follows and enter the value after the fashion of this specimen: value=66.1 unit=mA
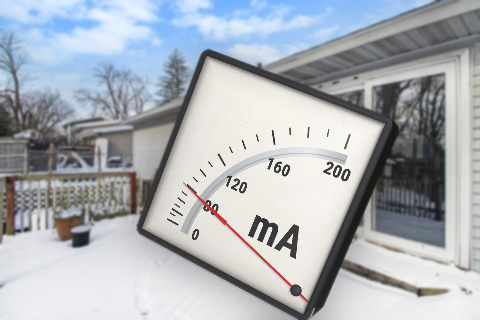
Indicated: value=80 unit=mA
